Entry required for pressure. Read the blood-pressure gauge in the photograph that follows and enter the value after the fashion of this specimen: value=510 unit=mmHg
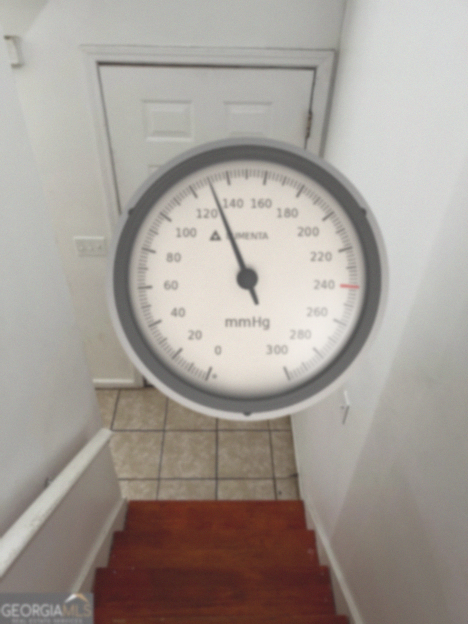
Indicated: value=130 unit=mmHg
